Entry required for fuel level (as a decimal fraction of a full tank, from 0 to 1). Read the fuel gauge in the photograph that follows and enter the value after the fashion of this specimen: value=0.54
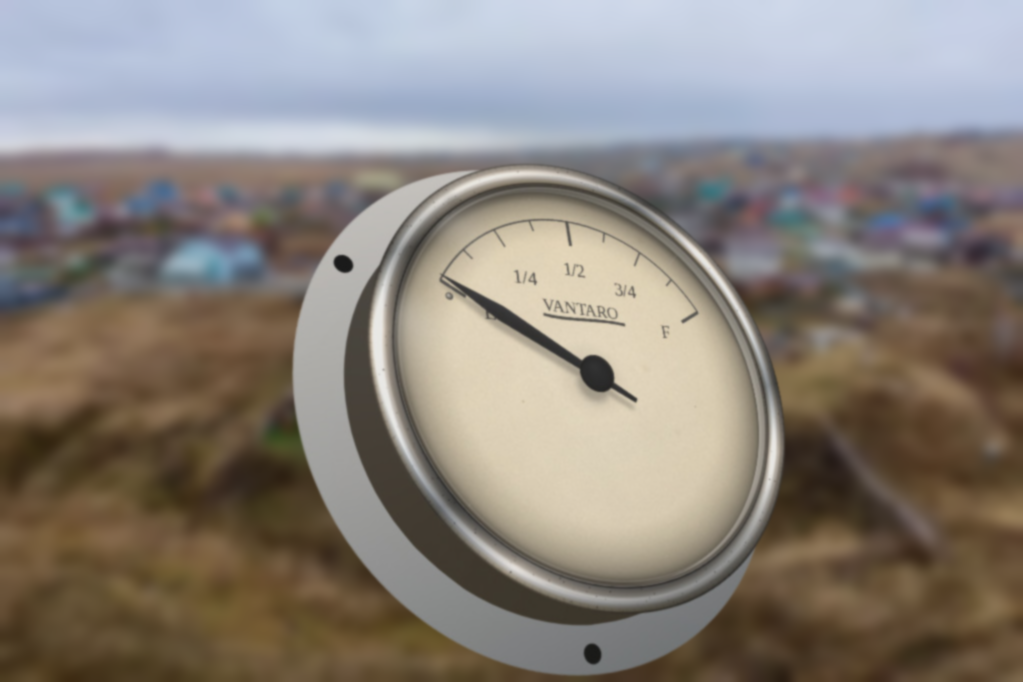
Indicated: value=0
